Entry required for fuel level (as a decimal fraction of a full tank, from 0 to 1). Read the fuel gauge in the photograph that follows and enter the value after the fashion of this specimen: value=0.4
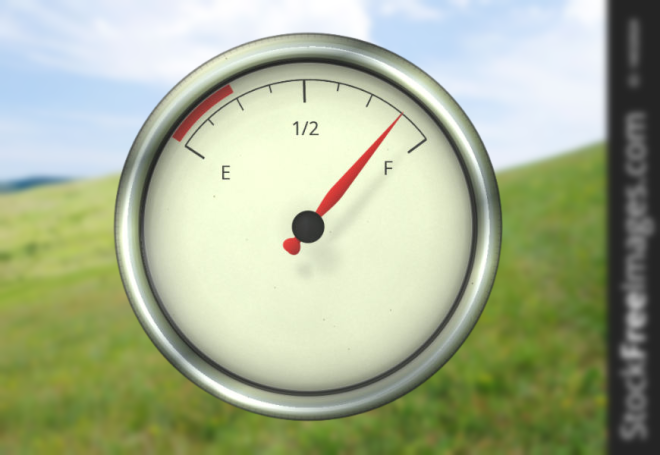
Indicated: value=0.875
